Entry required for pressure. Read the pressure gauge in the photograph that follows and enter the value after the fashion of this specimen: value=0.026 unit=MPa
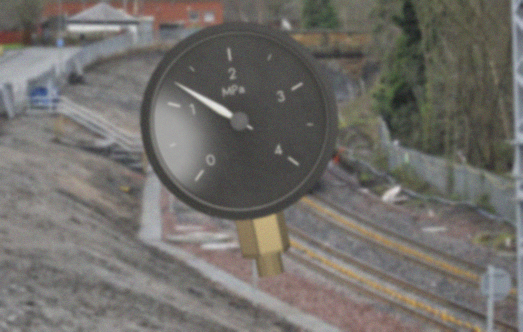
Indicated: value=1.25 unit=MPa
